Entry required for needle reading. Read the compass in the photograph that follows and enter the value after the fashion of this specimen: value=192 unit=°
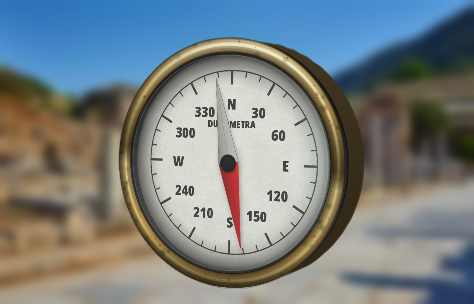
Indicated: value=170 unit=°
